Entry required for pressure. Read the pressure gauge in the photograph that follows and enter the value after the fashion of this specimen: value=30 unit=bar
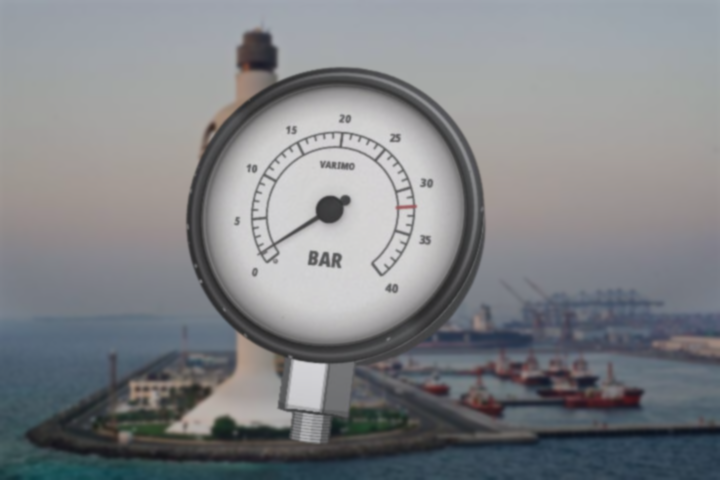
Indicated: value=1 unit=bar
